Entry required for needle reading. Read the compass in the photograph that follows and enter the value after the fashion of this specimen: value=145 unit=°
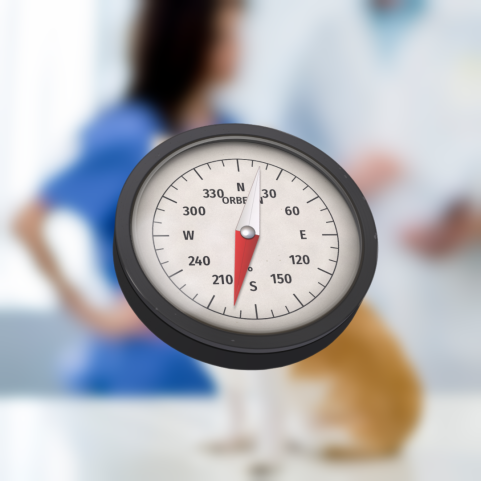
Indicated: value=195 unit=°
